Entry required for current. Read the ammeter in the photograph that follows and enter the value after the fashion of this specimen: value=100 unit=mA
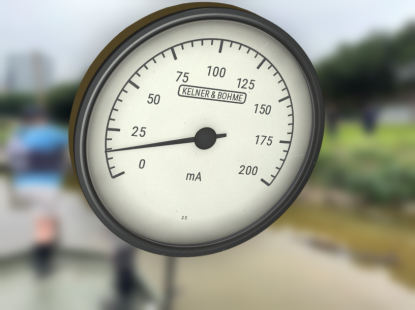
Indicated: value=15 unit=mA
